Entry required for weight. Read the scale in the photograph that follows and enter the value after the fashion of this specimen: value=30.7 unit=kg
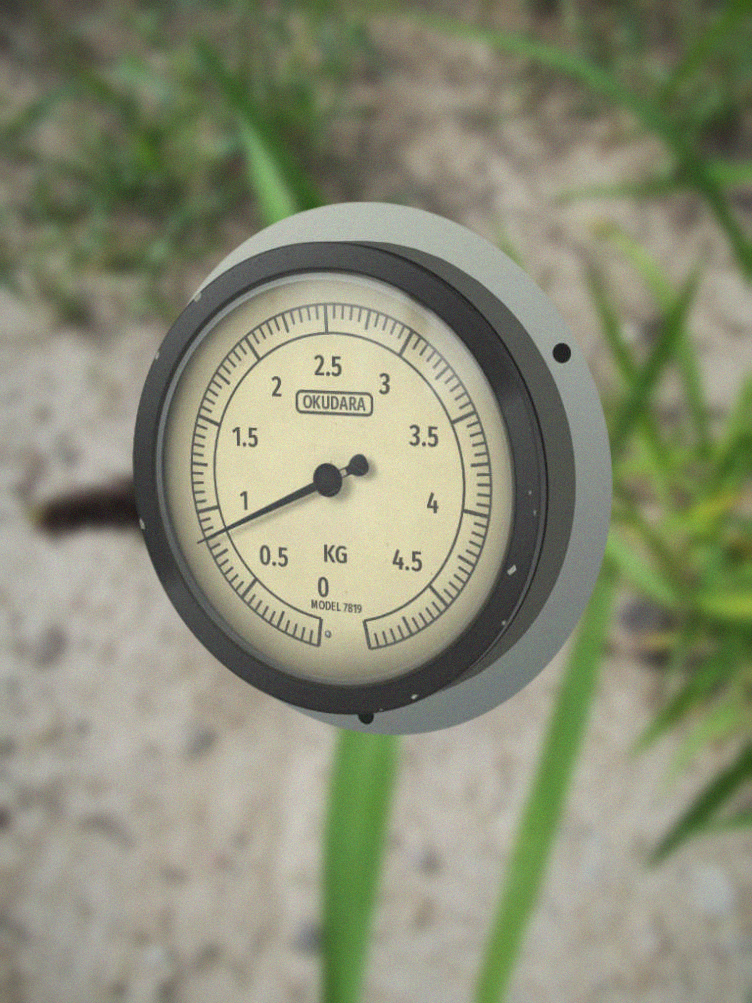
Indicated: value=0.85 unit=kg
